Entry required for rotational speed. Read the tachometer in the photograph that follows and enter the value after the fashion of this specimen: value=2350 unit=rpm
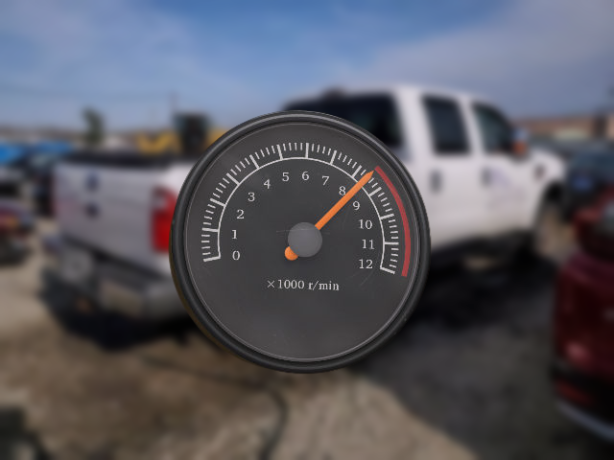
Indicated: value=8400 unit=rpm
